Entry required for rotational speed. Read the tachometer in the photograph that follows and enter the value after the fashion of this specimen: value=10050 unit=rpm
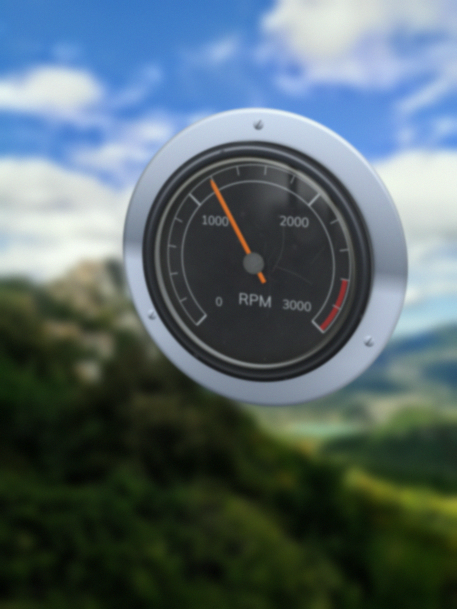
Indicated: value=1200 unit=rpm
